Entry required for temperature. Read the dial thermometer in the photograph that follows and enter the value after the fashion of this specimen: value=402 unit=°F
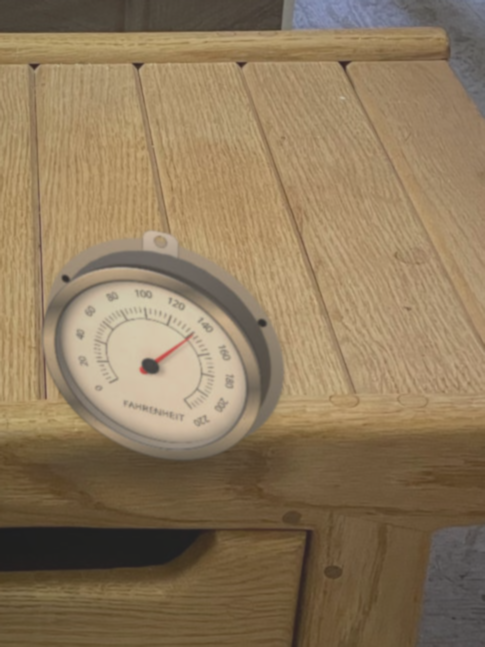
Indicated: value=140 unit=°F
